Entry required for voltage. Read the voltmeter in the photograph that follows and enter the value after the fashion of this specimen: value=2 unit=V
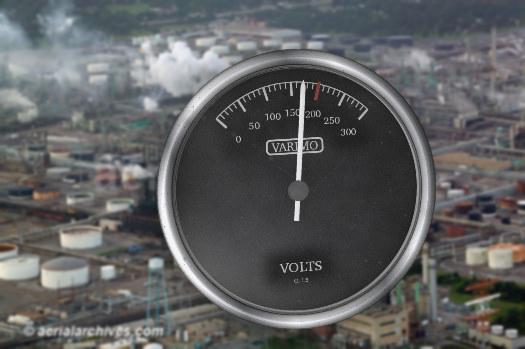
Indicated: value=170 unit=V
